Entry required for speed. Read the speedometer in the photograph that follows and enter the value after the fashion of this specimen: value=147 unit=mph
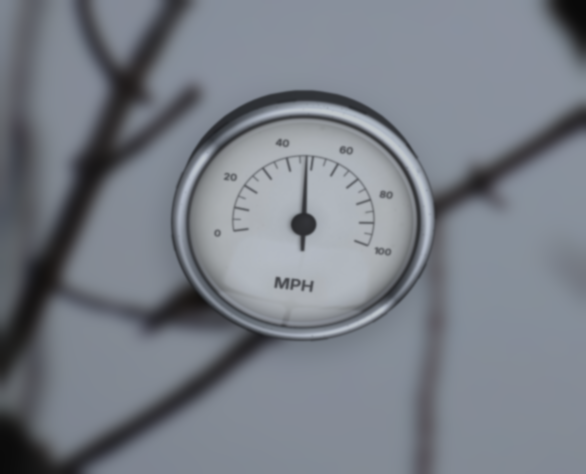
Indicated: value=47.5 unit=mph
